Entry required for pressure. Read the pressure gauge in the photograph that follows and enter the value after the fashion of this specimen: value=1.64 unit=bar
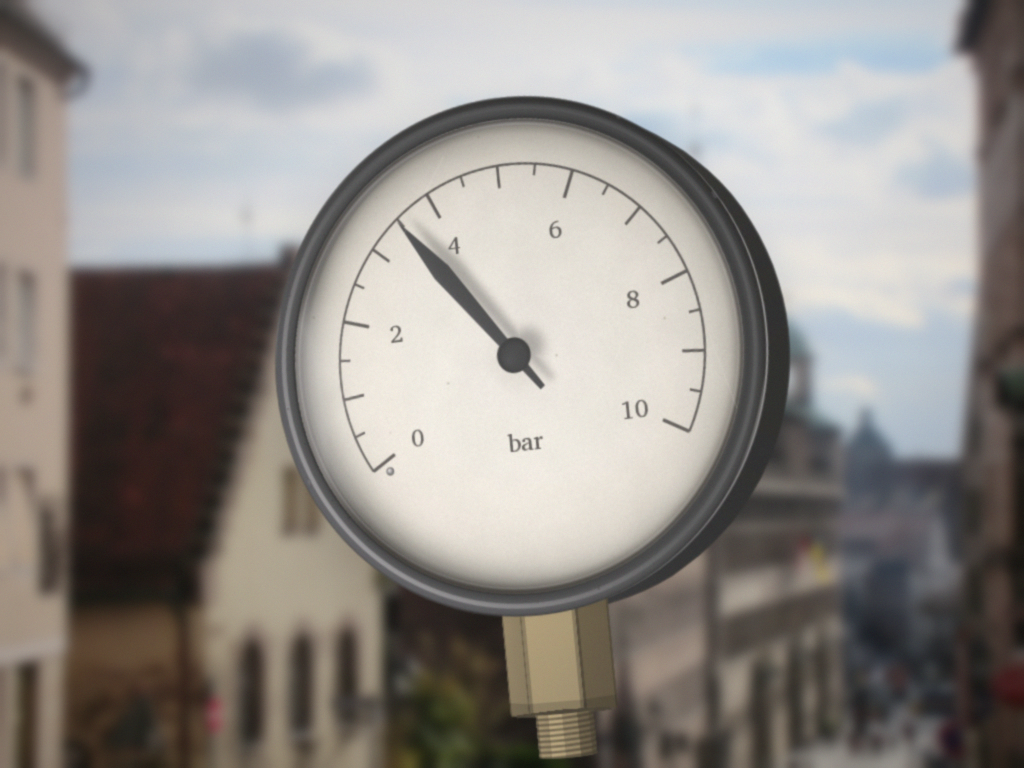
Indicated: value=3.5 unit=bar
